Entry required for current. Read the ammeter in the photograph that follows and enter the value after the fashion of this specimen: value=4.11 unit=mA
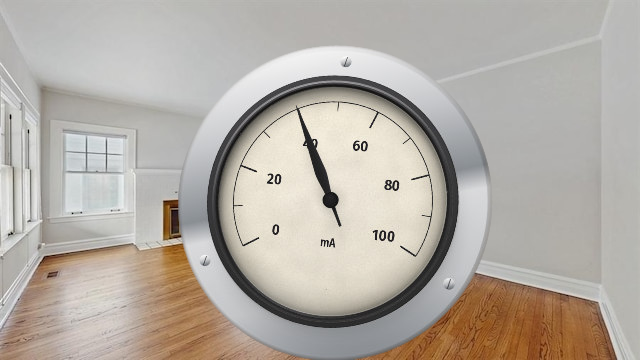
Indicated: value=40 unit=mA
